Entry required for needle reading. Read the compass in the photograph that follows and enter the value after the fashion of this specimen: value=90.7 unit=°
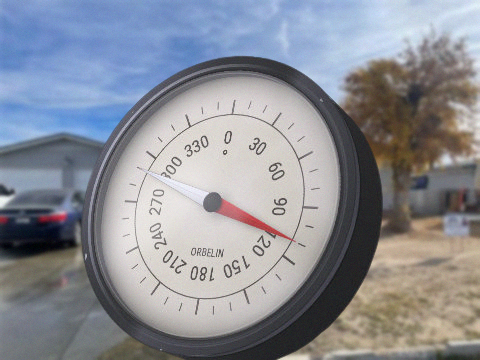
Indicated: value=110 unit=°
